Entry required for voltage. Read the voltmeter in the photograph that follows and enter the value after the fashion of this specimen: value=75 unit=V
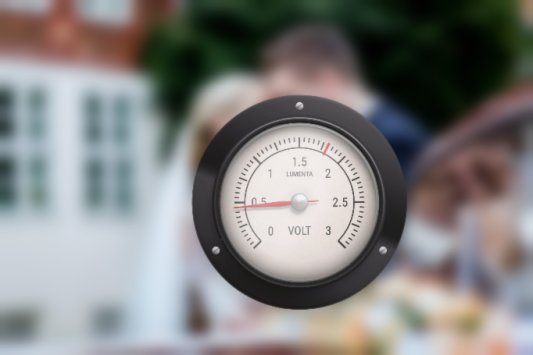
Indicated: value=0.45 unit=V
